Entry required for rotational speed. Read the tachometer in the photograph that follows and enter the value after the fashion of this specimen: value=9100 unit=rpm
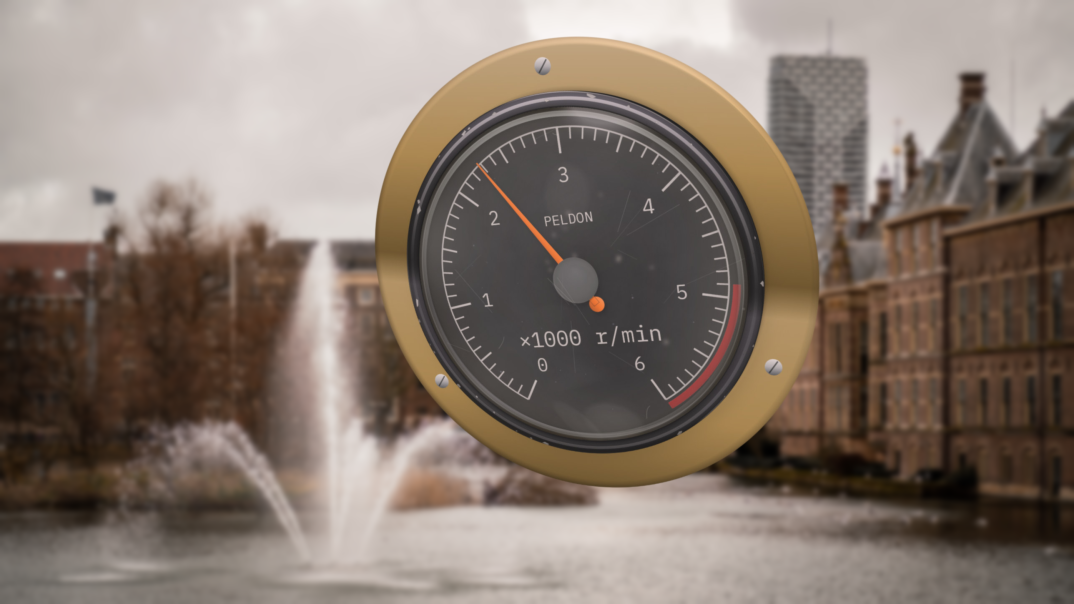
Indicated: value=2300 unit=rpm
